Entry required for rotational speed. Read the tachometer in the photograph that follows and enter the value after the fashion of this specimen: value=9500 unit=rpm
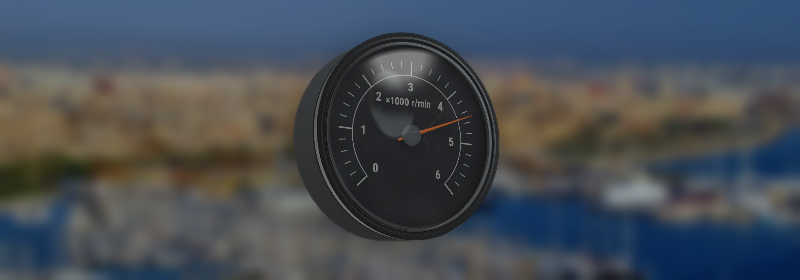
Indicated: value=4500 unit=rpm
